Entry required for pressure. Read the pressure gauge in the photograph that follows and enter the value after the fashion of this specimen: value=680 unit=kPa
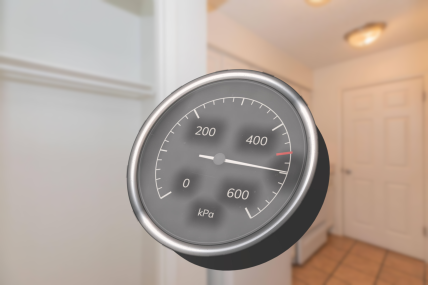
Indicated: value=500 unit=kPa
